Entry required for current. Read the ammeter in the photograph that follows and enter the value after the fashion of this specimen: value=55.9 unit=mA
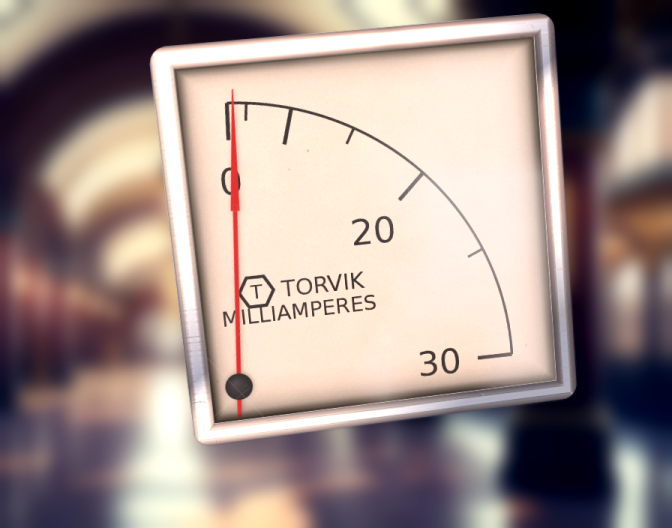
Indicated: value=2.5 unit=mA
